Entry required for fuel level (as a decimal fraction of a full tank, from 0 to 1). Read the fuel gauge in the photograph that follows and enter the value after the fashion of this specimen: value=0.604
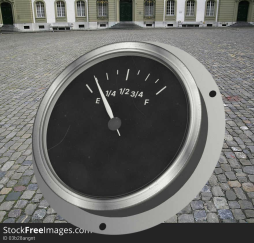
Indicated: value=0.125
